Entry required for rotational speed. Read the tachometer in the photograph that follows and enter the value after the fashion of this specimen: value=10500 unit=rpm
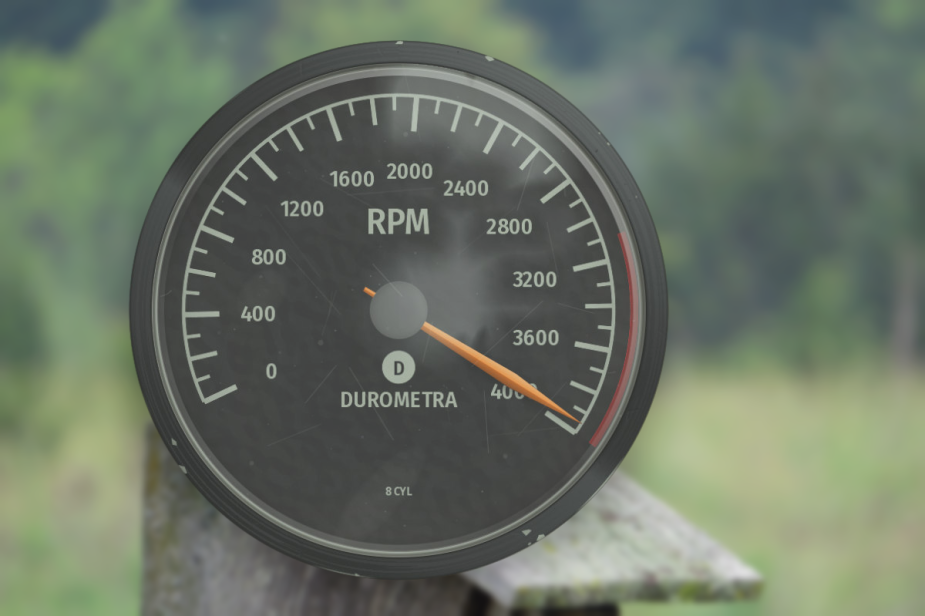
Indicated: value=3950 unit=rpm
